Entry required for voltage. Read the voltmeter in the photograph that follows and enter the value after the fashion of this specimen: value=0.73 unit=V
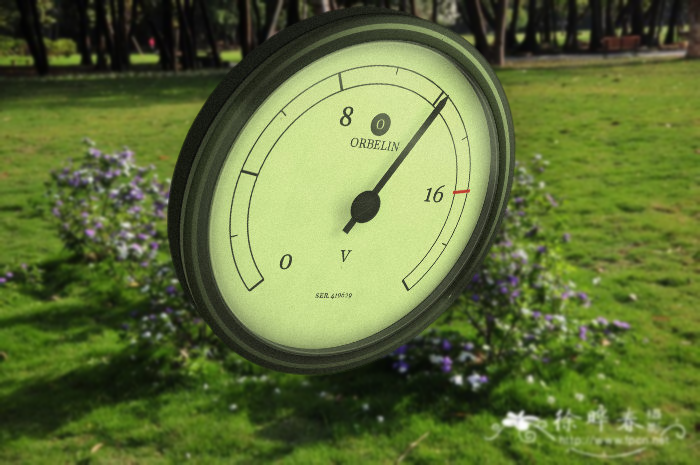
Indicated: value=12 unit=V
